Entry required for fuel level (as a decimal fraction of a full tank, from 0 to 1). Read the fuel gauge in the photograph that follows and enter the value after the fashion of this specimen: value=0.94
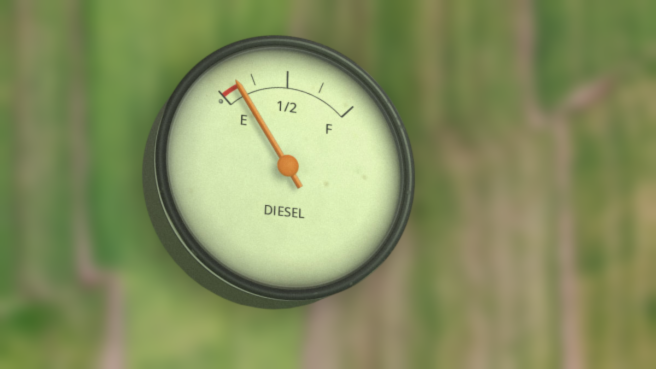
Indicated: value=0.125
